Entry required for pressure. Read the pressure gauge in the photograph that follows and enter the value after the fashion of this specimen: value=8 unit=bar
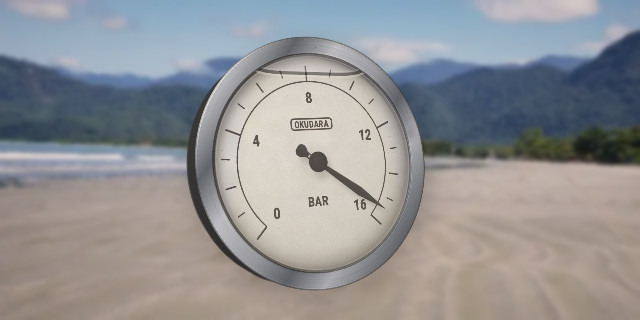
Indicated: value=15.5 unit=bar
